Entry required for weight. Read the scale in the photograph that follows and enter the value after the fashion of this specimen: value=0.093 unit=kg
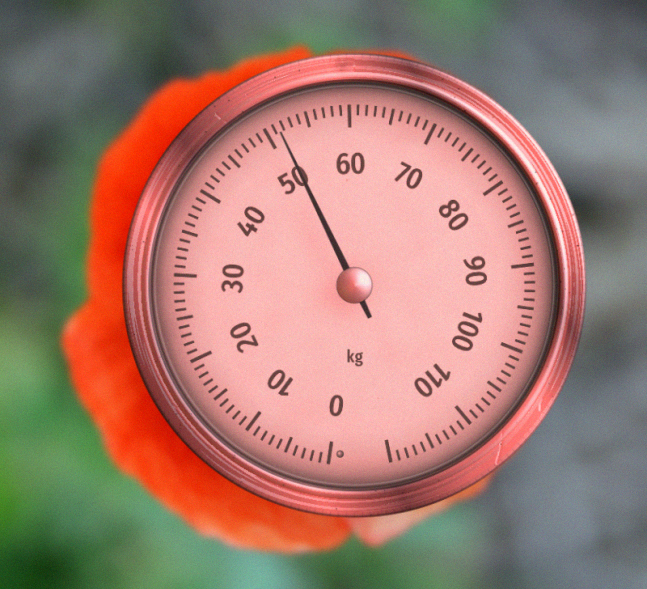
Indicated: value=51.5 unit=kg
